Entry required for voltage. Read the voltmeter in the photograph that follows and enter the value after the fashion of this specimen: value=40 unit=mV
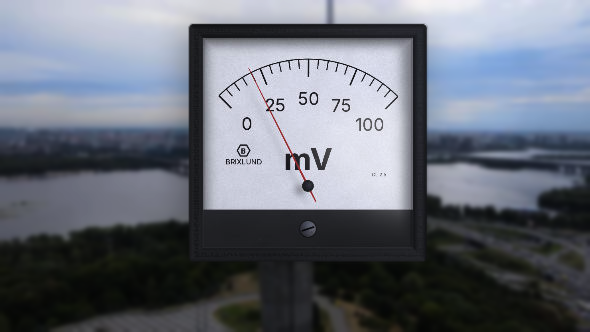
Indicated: value=20 unit=mV
